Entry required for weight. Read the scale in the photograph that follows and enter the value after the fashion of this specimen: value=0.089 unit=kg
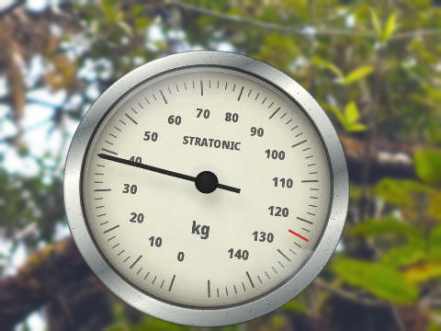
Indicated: value=38 unit=kg
